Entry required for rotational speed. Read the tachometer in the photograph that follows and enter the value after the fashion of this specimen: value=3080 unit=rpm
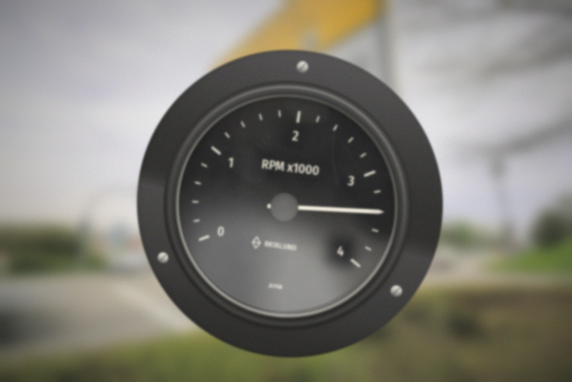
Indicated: value=3400 unit=rpm
